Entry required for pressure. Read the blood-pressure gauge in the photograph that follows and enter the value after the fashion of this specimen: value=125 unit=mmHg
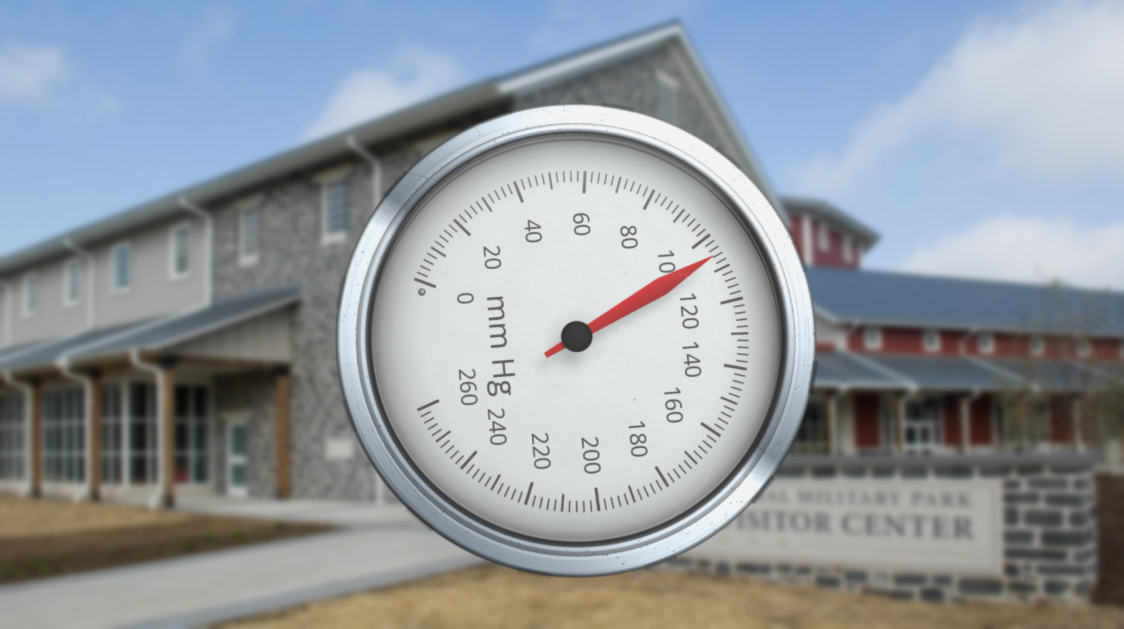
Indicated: value=106 unit=mmHg
